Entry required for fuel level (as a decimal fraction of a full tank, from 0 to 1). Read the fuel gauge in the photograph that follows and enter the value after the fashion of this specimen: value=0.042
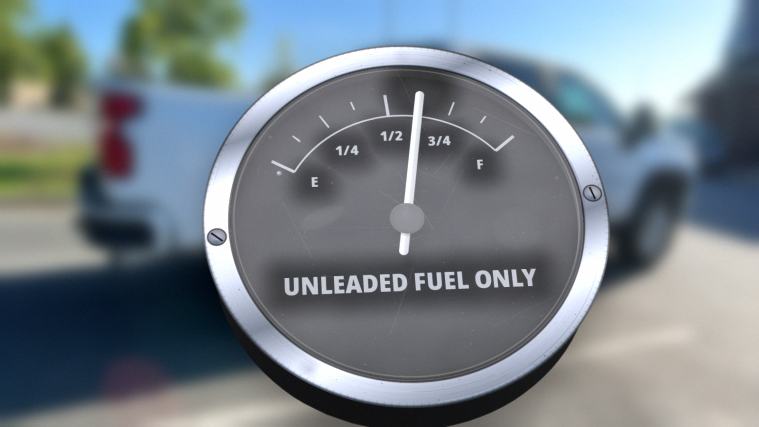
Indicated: value=0.625
